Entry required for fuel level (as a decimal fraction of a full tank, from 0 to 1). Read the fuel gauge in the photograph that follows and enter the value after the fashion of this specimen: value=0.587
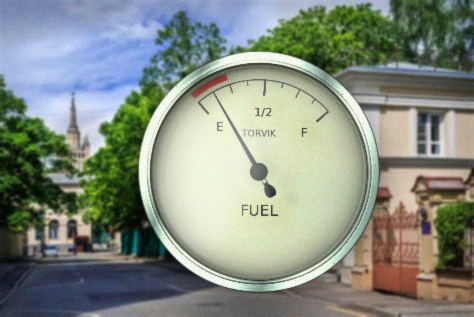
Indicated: value=0.125
